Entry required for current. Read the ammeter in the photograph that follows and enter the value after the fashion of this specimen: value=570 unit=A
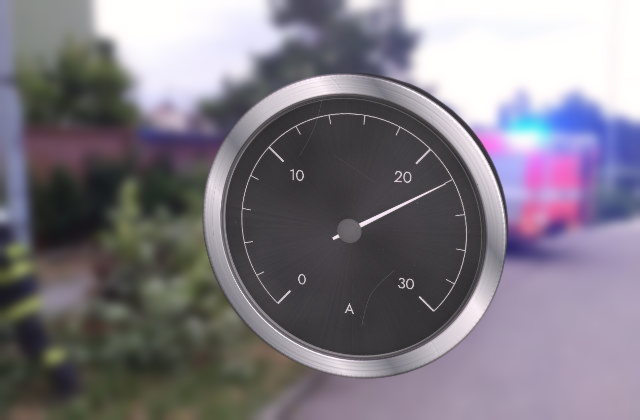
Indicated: value=22 unit=A
